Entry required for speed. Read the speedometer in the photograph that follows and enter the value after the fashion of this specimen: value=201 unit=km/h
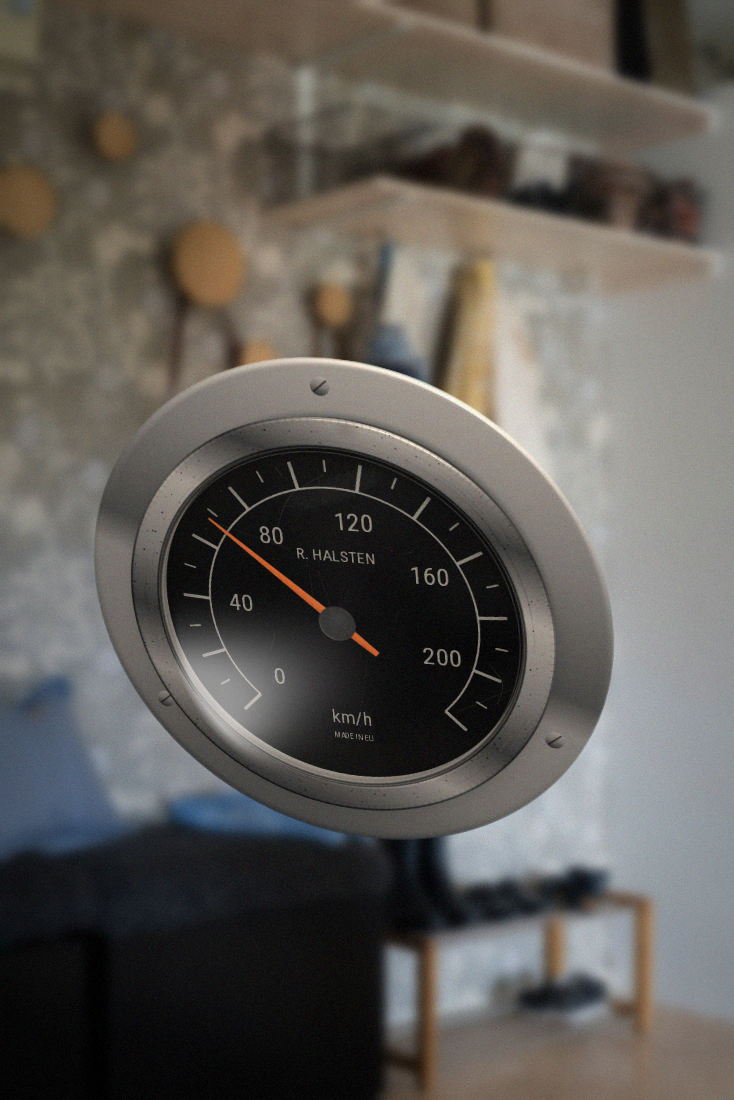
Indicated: value=70 unit=km/h
